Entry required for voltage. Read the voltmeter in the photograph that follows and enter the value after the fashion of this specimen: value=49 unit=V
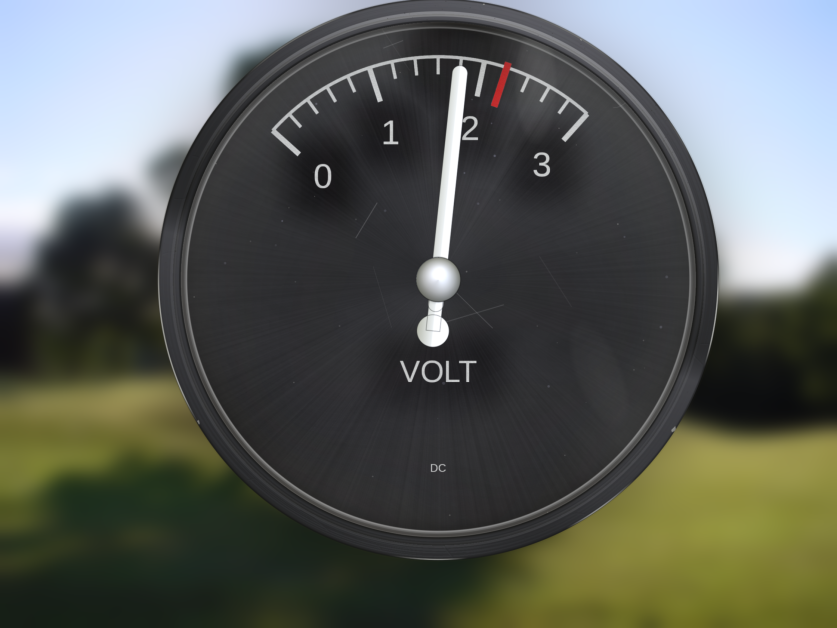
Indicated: value=1.8 unit=V
